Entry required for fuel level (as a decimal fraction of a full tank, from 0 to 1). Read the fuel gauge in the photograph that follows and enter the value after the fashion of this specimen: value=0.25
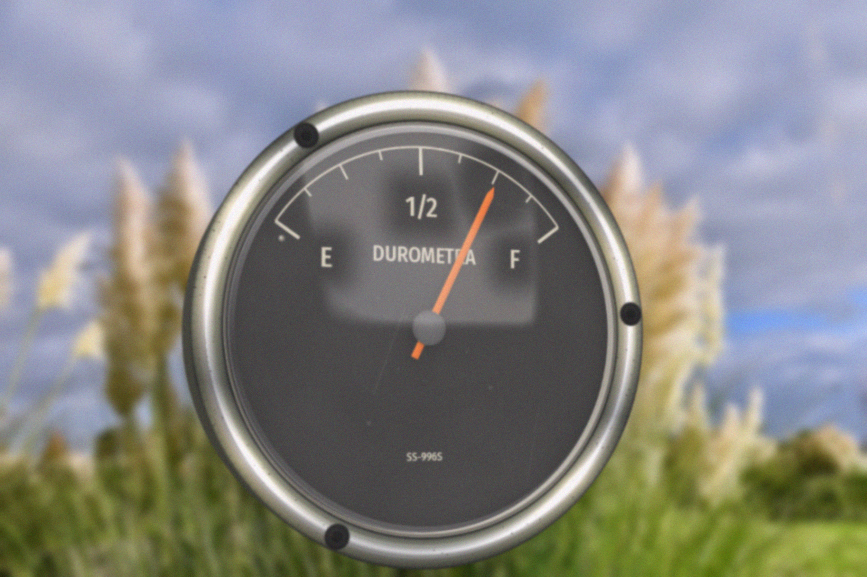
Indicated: value=0.75
